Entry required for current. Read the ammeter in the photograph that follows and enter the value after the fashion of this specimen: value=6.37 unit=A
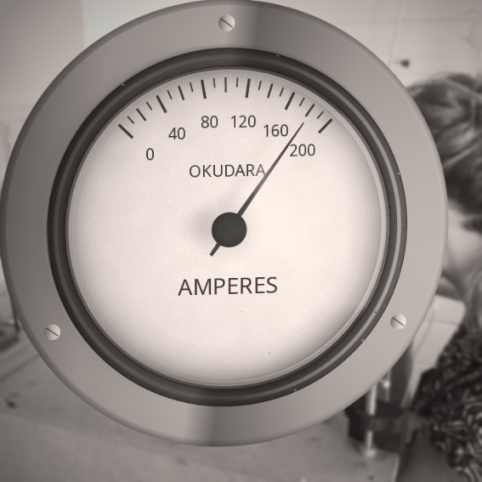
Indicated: value=180 unit=A
